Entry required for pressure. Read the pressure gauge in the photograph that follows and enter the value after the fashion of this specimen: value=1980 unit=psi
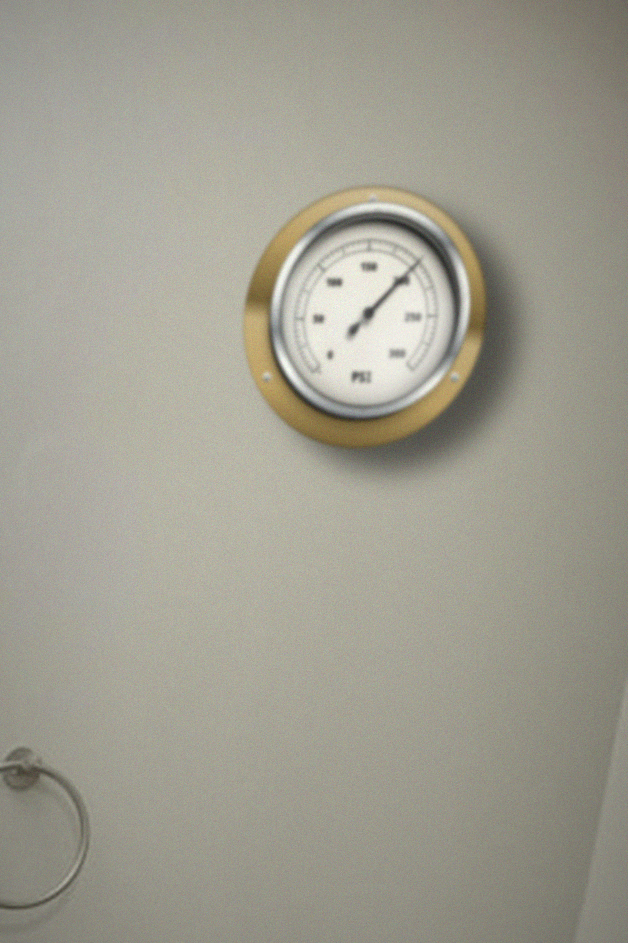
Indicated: value=200 unit=psi
